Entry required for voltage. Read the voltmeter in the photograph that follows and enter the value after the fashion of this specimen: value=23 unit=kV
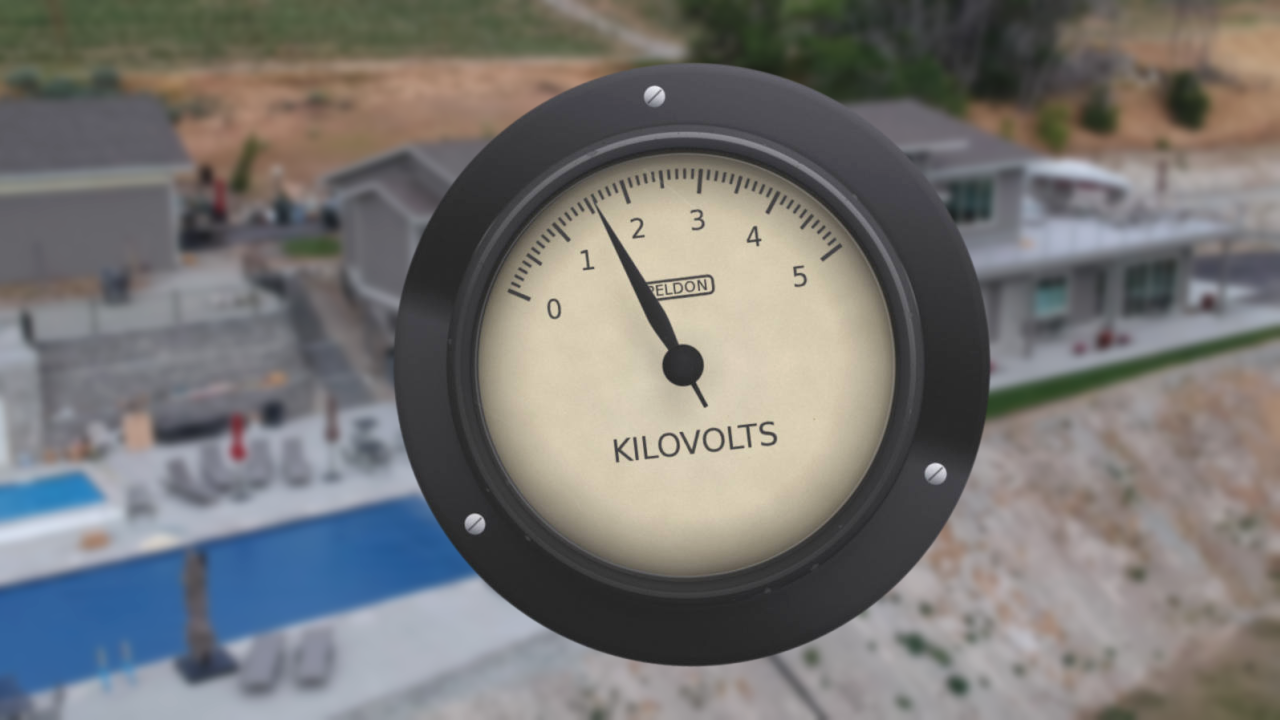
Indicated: value=1.6 unit=kV
